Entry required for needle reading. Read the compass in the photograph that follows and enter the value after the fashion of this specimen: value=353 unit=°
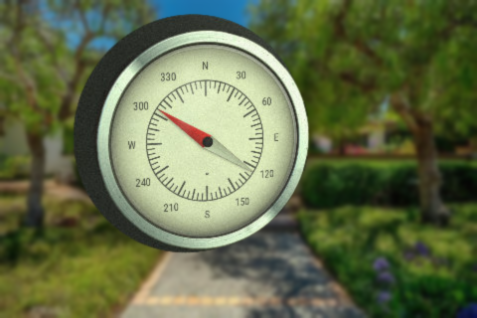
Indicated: value=305 unit=°
